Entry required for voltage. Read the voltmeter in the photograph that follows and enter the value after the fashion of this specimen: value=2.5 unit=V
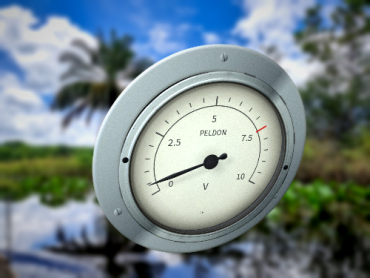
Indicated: value=0.5 unit=V
